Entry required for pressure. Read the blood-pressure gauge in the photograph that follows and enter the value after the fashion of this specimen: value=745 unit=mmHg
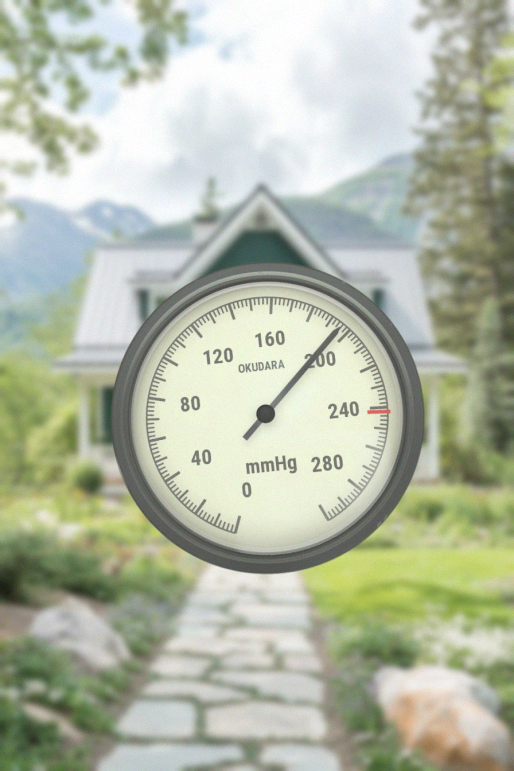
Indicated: value=196 unit=mmHg
